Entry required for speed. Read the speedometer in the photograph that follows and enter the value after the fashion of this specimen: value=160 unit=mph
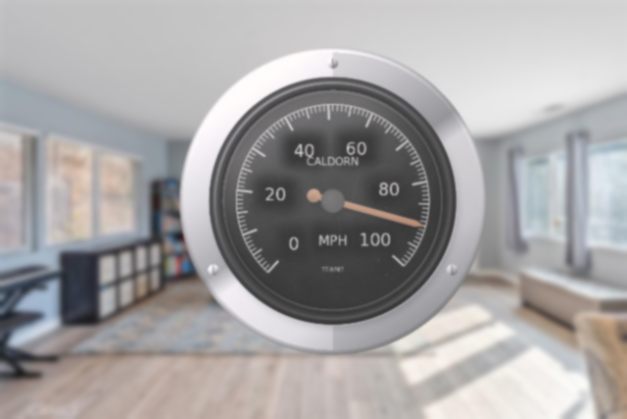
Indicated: value=90 unit=mph
